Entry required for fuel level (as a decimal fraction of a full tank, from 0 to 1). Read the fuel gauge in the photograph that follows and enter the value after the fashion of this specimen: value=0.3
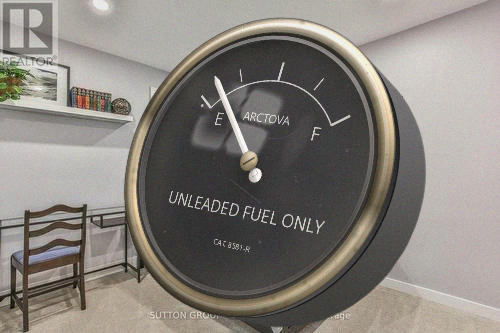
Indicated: value=0.125
